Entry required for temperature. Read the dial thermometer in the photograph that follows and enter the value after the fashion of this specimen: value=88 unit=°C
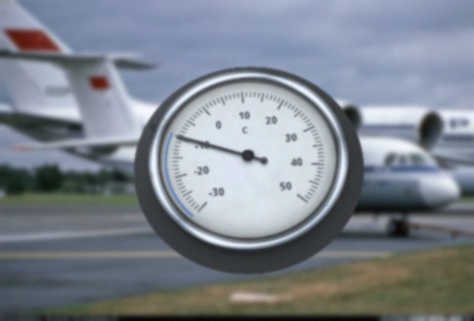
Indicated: value=-10 unit=°C
